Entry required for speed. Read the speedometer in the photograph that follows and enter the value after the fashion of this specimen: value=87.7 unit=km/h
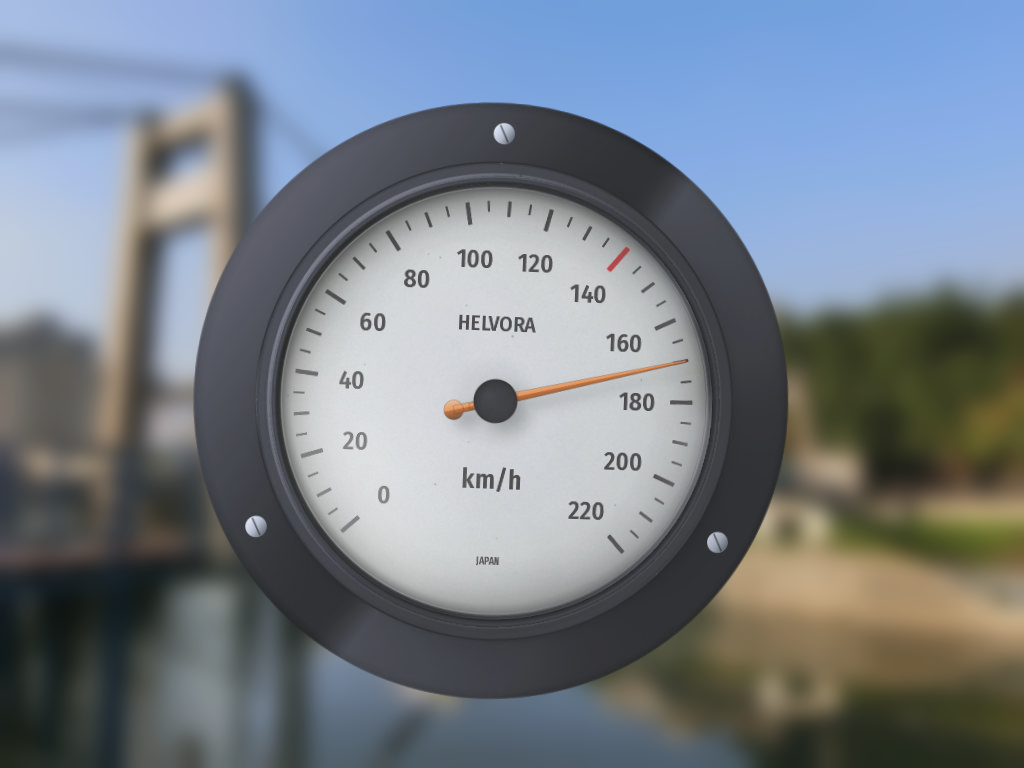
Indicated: value=170 unit=km/h
